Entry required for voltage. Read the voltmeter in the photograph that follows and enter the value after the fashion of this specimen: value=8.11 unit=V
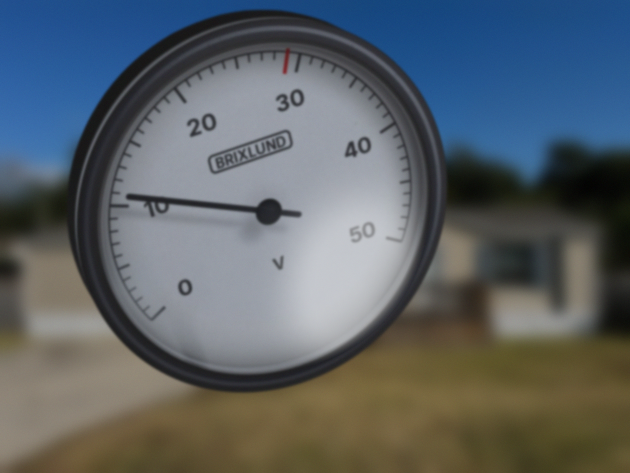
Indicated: value=11 unit=V
